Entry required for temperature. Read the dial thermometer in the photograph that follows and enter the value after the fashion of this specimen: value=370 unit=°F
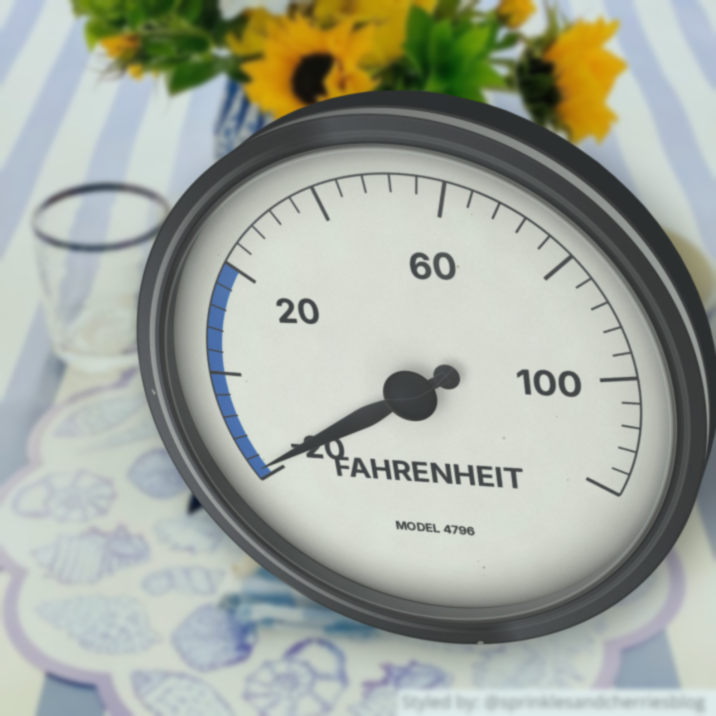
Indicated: value=-18 unit=°F
